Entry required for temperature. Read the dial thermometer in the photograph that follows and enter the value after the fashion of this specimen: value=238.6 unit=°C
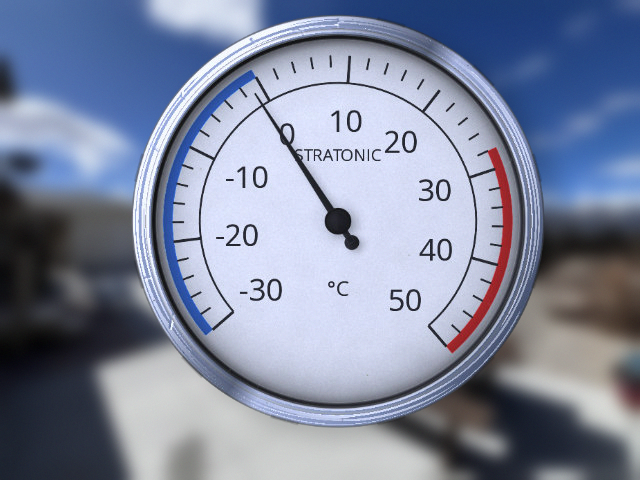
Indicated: value=-1 unit=°C
